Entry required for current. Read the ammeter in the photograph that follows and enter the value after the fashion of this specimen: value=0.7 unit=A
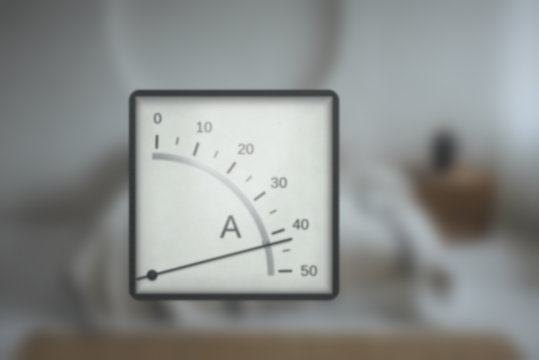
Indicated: value=42.5 unit=A
